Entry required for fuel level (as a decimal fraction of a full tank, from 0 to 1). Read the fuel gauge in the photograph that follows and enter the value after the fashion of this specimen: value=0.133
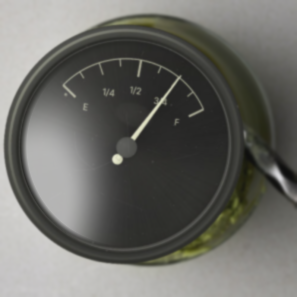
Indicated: value=0.75
